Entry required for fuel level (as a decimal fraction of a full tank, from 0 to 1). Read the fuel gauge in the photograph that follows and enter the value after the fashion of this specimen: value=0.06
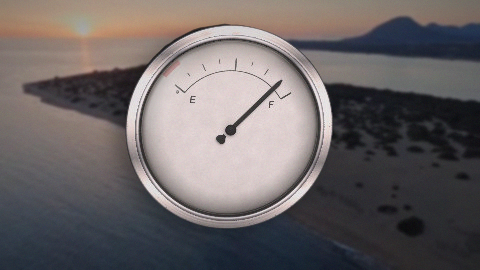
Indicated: value=0.875
